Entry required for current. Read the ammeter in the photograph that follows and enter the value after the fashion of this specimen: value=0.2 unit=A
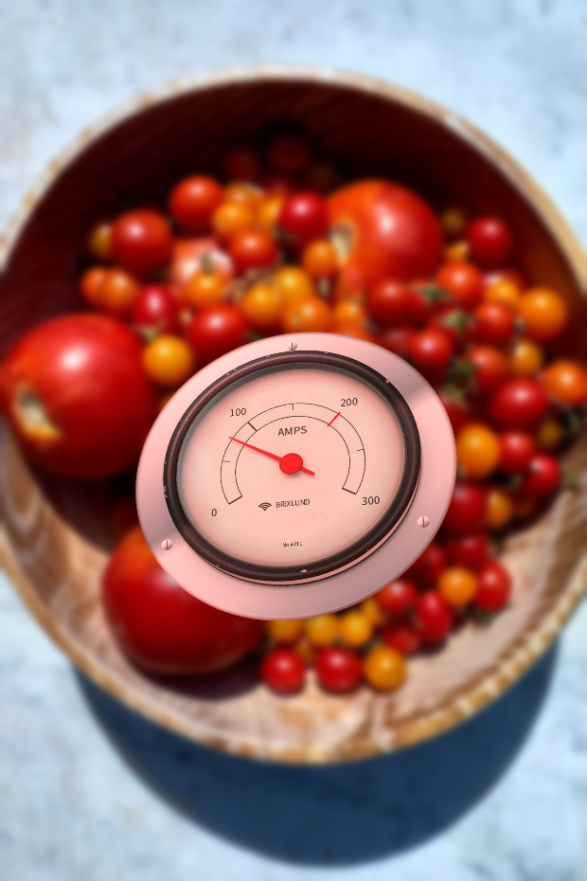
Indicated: value=75 unit=A
